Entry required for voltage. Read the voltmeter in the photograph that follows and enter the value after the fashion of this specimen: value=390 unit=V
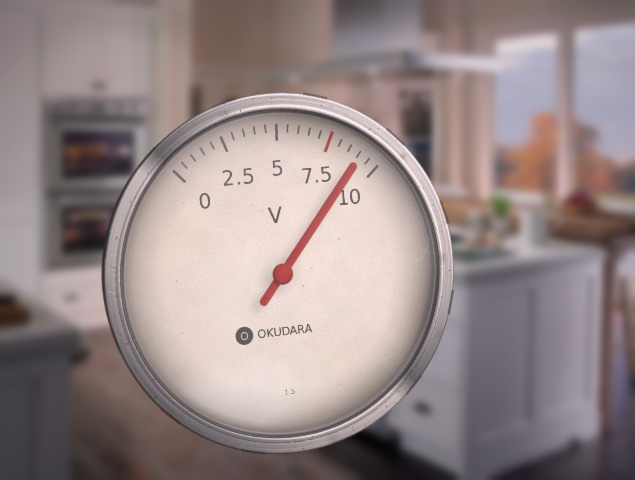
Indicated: value=9 unit=V
